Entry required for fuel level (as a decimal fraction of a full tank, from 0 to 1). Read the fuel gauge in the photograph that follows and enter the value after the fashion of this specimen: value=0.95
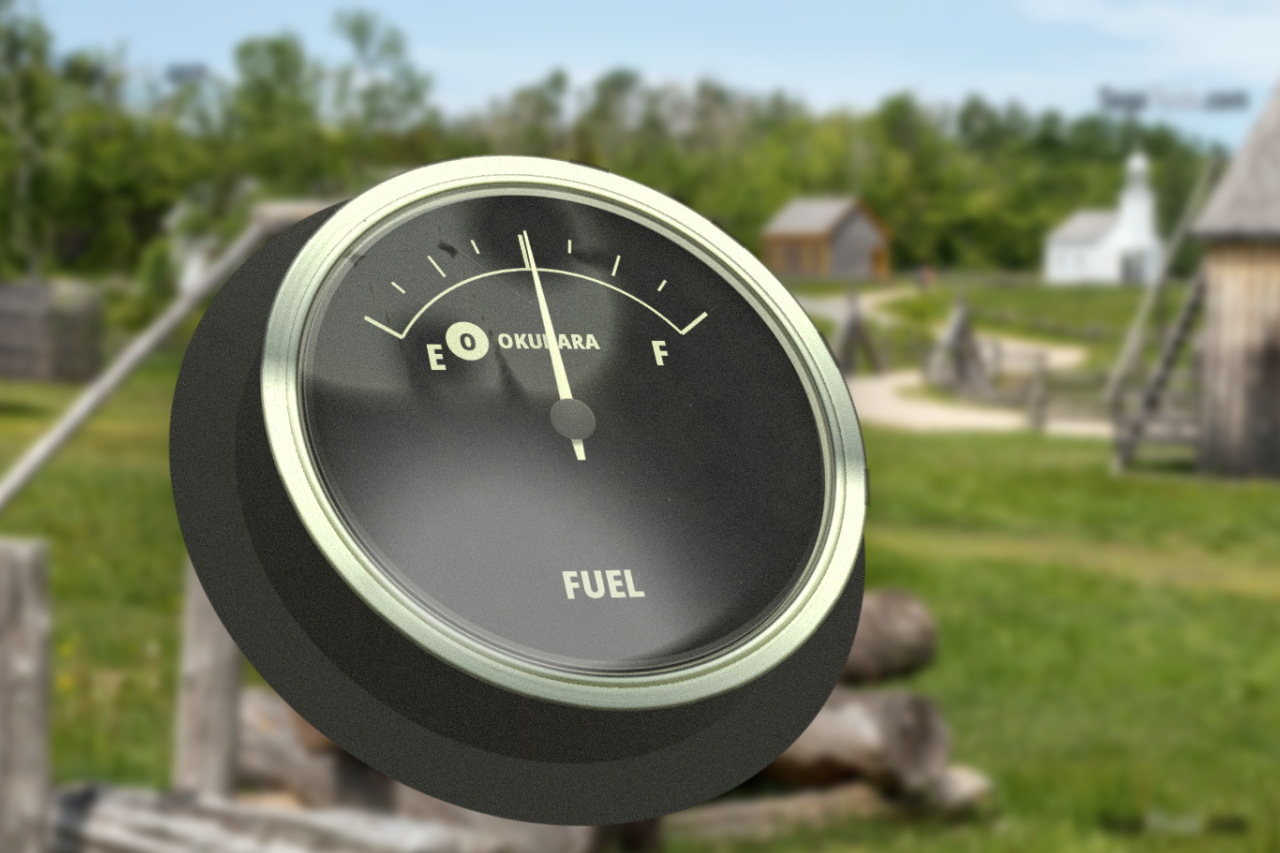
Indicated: value=0.5
